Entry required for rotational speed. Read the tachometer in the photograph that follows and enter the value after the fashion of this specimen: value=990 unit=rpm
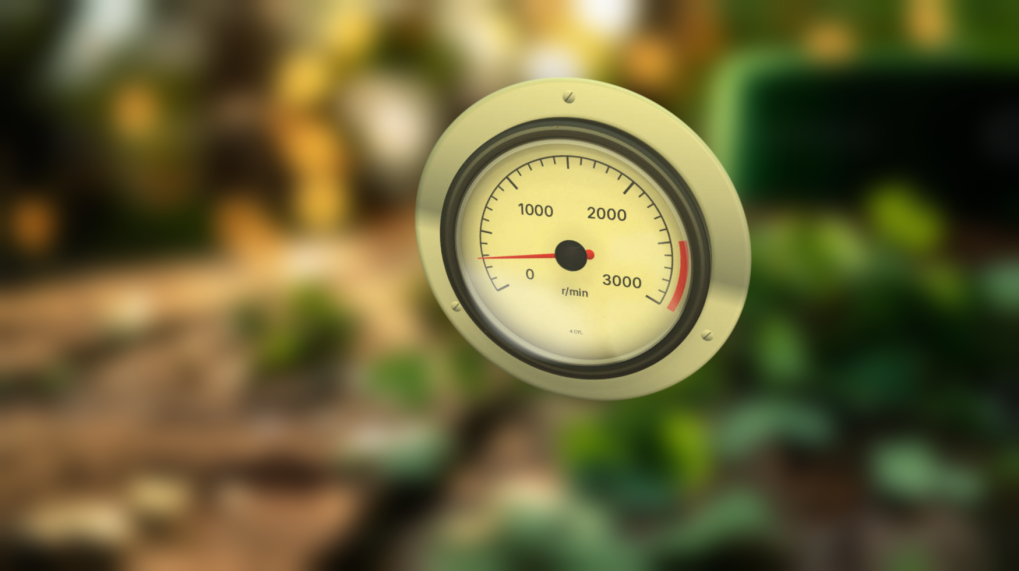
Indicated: value=300 unit=rpm
